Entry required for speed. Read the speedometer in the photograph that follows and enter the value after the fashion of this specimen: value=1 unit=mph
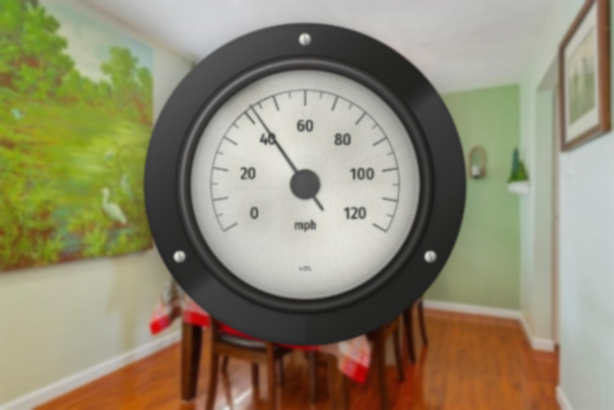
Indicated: value=42.5 unit=mph
